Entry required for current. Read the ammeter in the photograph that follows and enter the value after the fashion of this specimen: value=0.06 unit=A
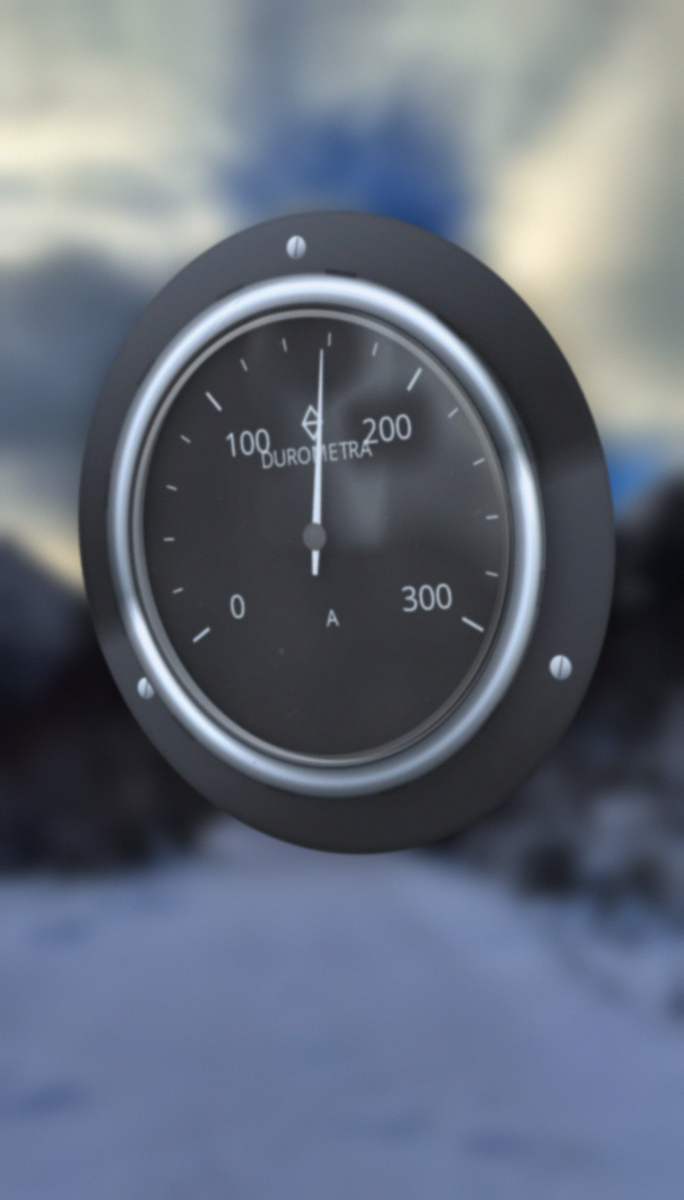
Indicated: value=160 unit=A
